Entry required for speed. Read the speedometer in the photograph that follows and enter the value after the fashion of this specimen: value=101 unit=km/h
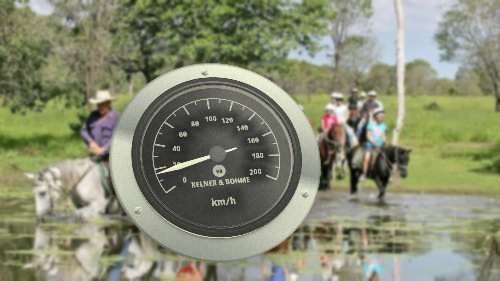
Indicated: value=15 unit=km/h
